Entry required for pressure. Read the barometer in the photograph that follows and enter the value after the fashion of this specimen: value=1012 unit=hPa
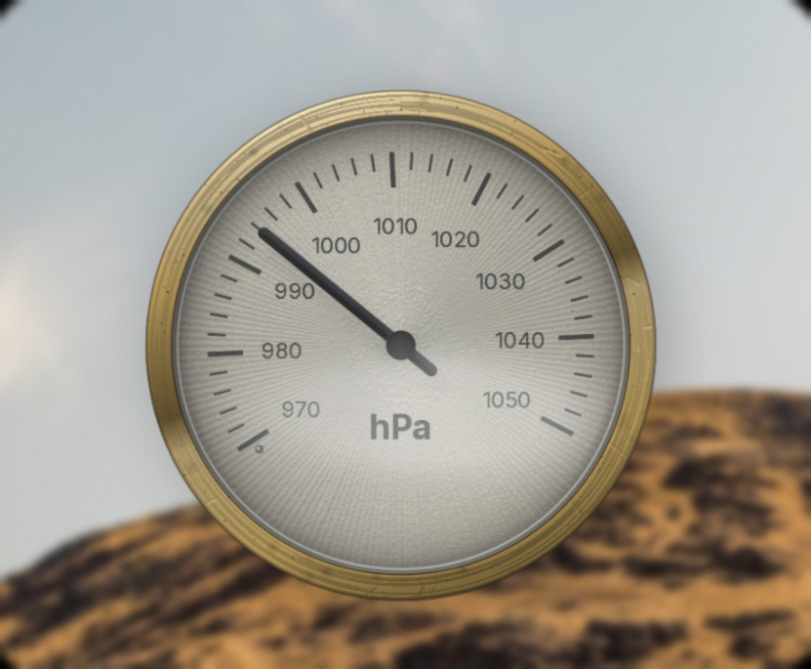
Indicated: value=994 unit=hPa
